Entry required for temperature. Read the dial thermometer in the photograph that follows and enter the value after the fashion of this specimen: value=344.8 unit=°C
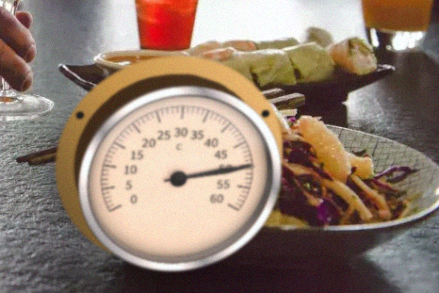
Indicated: value=50 unit=°C
